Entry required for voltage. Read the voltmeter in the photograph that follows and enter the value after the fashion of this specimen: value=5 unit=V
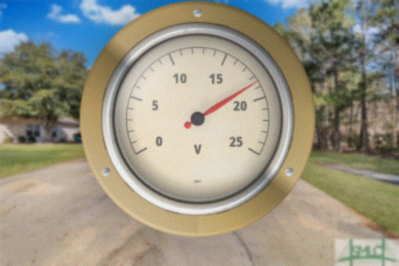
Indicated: value=18.5 unit=V
